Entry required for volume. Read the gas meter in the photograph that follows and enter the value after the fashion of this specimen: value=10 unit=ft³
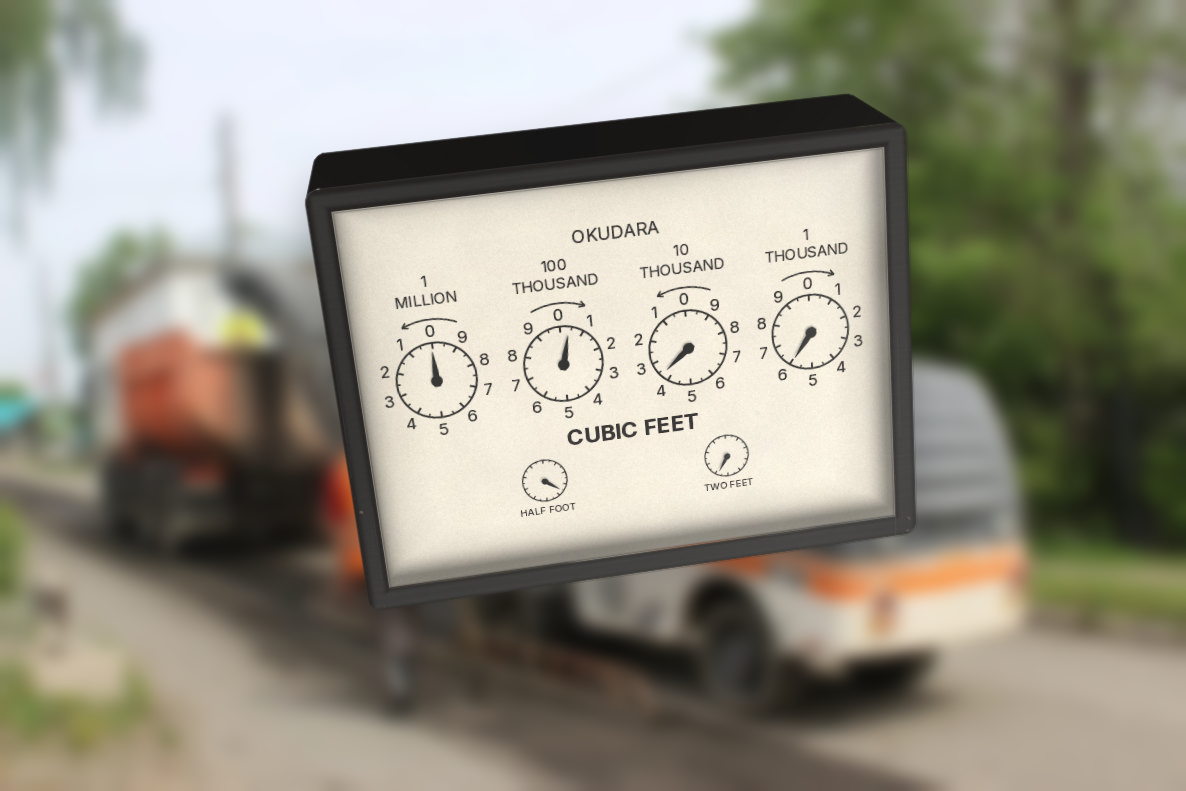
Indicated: value=3600 unit=ft³
